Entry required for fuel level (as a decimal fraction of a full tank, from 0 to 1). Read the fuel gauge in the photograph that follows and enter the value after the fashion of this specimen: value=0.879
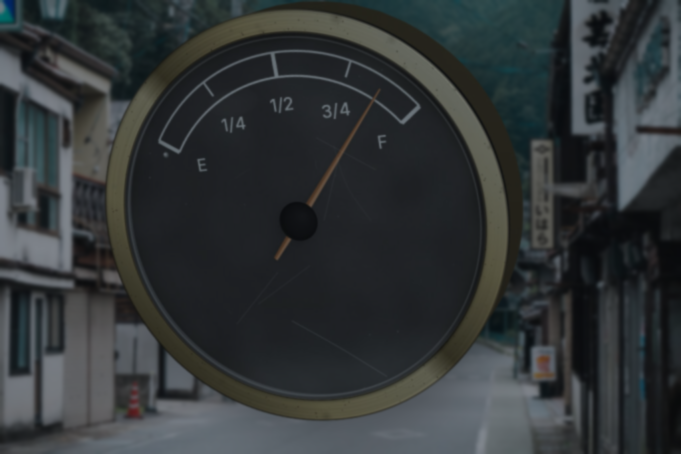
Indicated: value=0.875
